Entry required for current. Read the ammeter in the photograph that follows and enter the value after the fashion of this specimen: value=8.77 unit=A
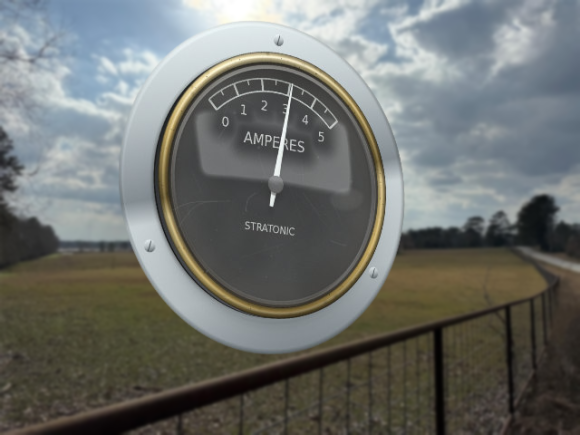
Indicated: value=3 unit=A
